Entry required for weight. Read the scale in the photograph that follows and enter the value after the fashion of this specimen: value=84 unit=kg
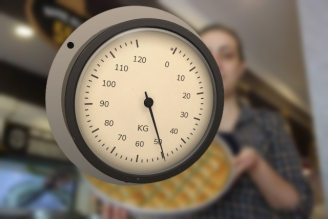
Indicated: value=50 unit=kg
